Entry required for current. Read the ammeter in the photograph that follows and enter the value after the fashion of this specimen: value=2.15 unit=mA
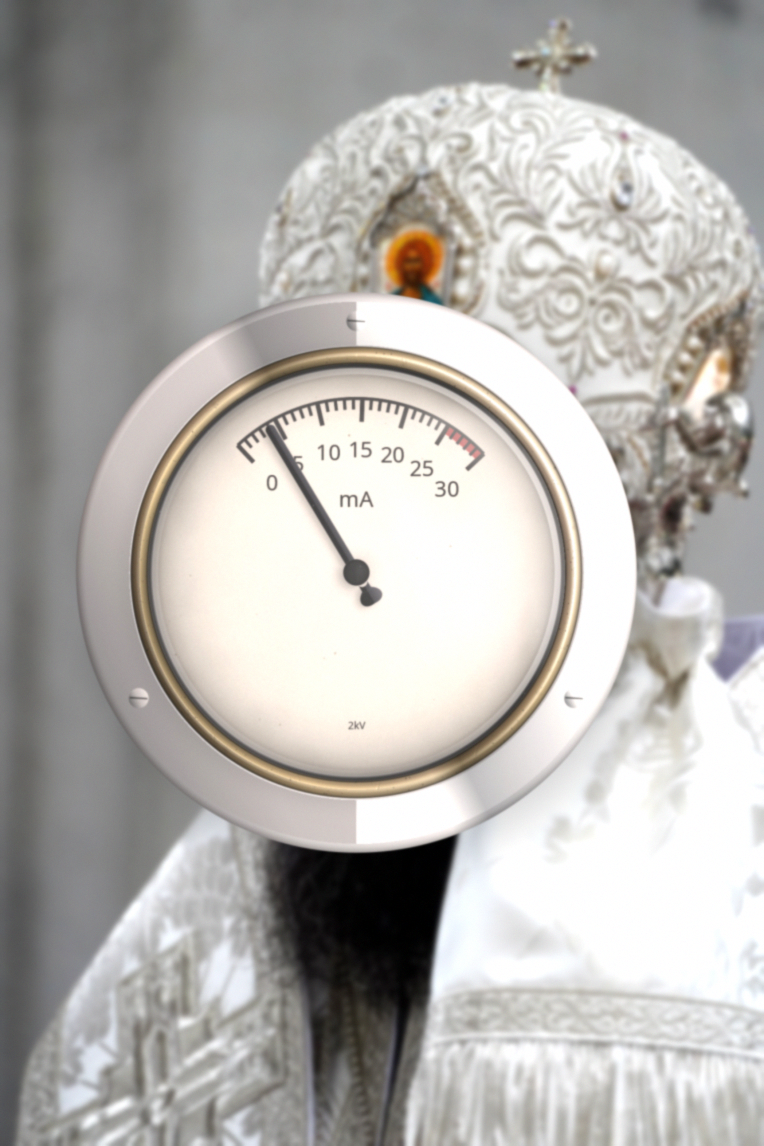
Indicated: value=4 unit=mA
